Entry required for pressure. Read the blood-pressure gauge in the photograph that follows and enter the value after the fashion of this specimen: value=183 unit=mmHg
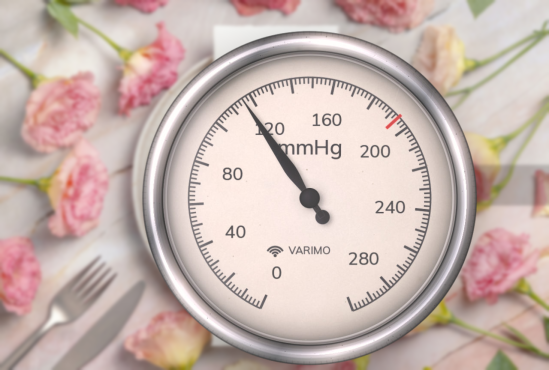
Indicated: value=116 unit=mmHg
